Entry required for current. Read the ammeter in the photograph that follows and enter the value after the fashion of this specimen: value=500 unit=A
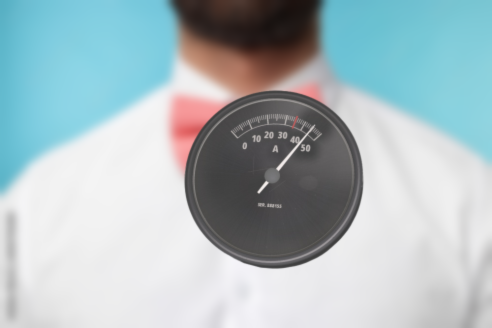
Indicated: value=45 unit=A
